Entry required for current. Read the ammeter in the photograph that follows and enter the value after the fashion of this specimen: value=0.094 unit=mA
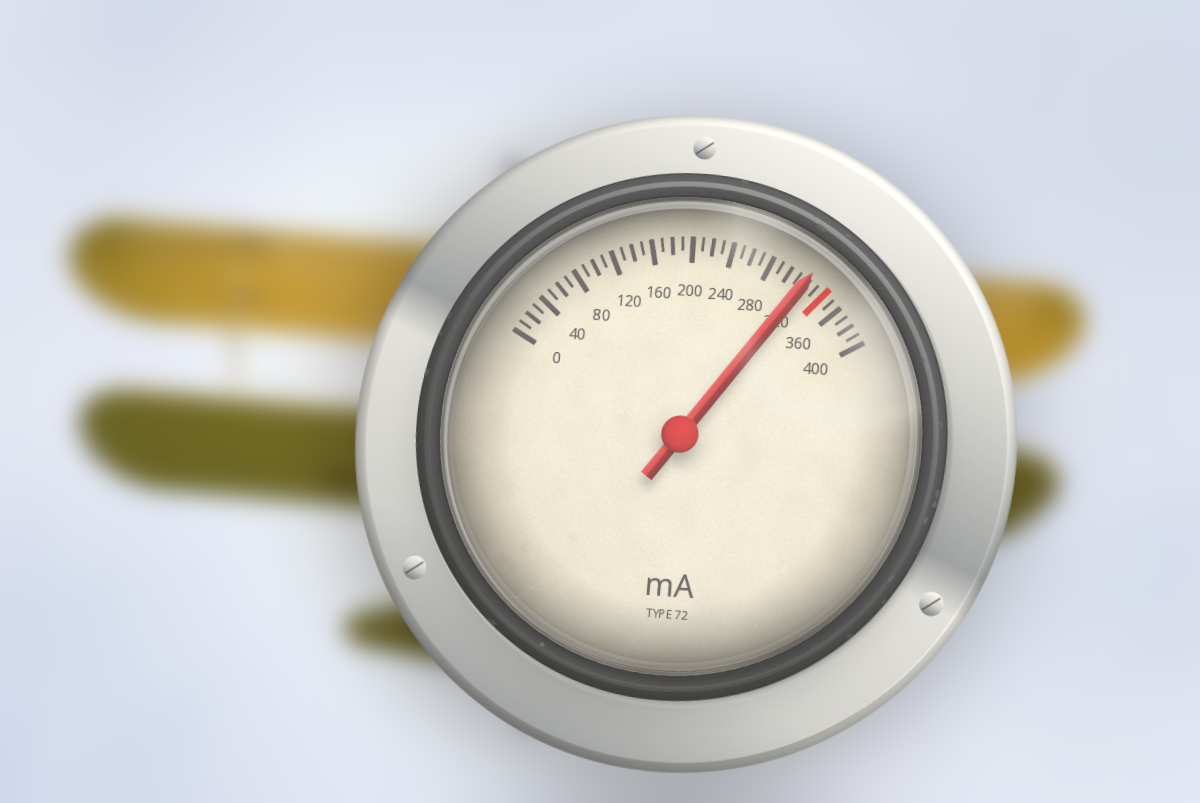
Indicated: value=320 unit=mA
